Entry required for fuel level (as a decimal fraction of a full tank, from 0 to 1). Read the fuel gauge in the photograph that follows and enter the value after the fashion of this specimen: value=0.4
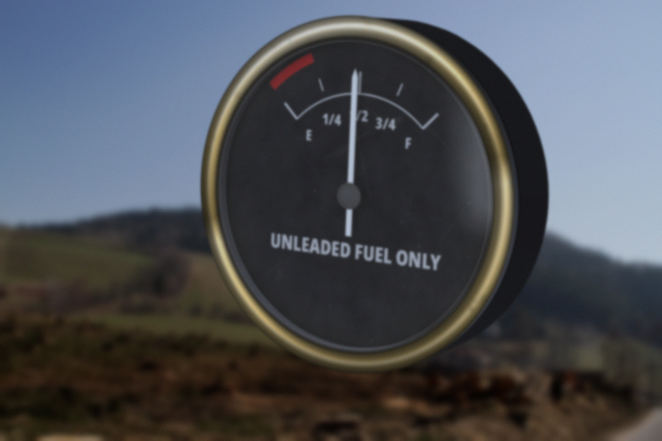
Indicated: value=0.5
